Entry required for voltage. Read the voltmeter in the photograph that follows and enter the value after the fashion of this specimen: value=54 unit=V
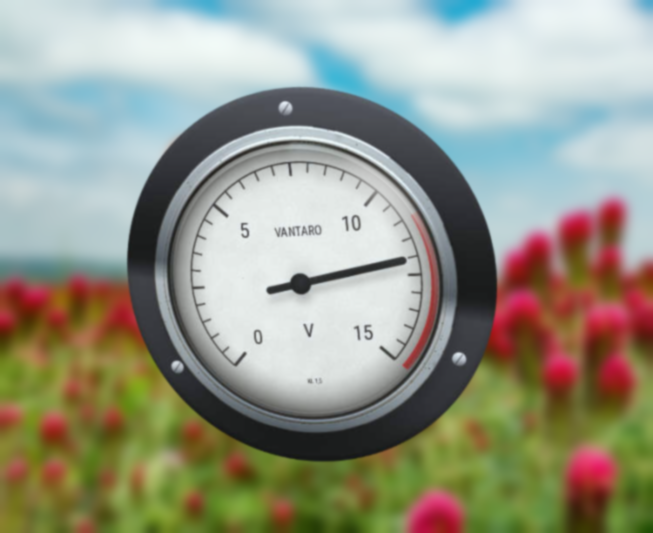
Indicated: value=12 unit=V
